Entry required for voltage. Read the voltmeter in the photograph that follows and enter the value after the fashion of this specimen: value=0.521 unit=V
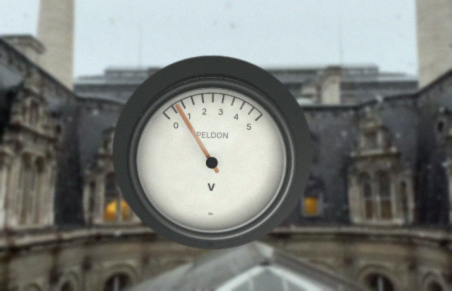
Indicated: value=0.75 unit=V
